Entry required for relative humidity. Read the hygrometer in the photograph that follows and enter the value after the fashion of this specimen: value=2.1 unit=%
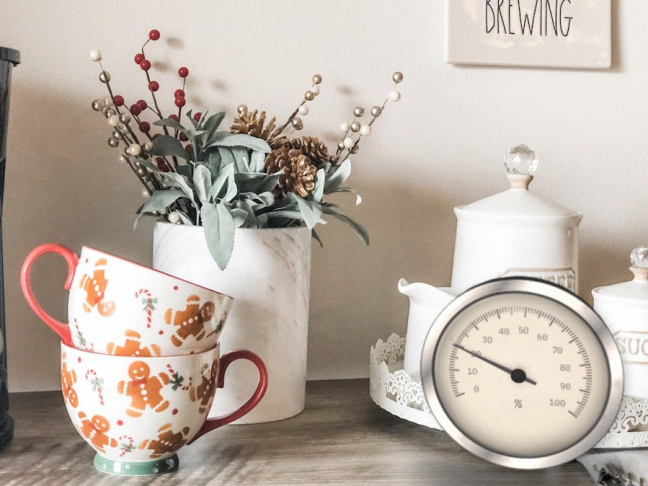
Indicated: value=20 unit=%
